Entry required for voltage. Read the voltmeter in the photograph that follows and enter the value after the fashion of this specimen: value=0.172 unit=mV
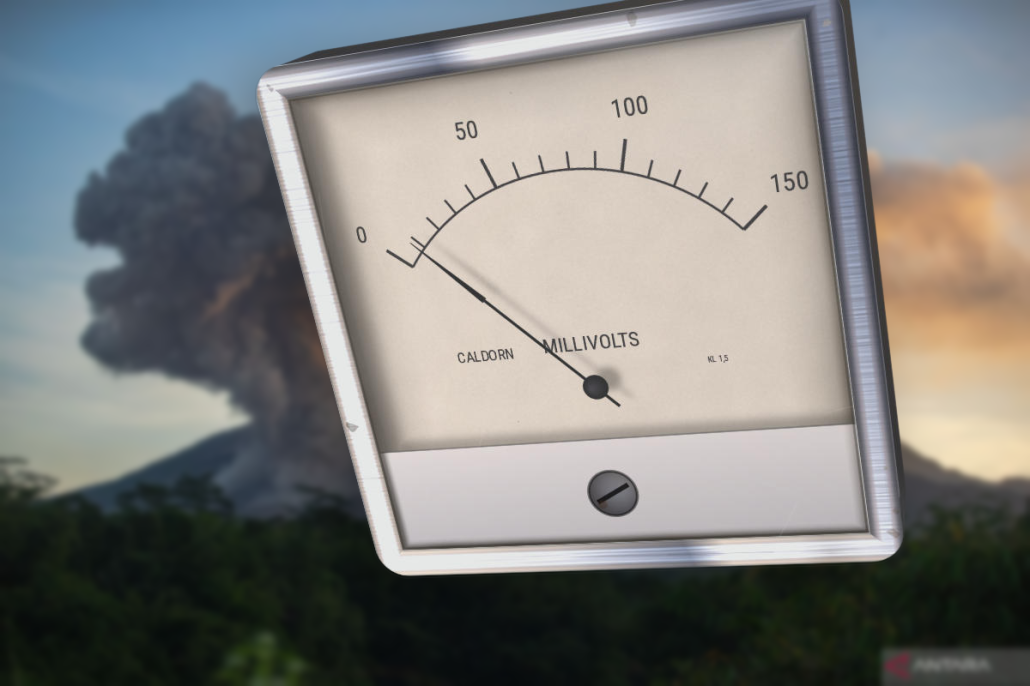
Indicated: value=10 unit=mV
